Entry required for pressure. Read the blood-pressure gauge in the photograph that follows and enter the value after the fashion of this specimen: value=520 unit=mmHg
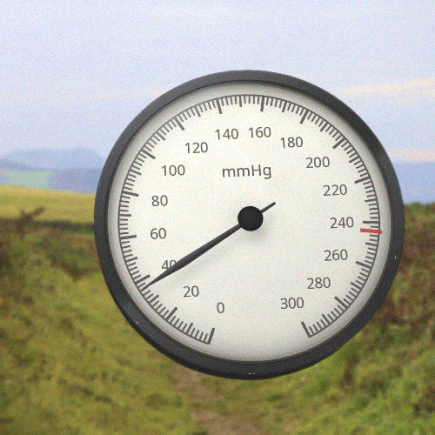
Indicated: value=36 unit=mmHg
